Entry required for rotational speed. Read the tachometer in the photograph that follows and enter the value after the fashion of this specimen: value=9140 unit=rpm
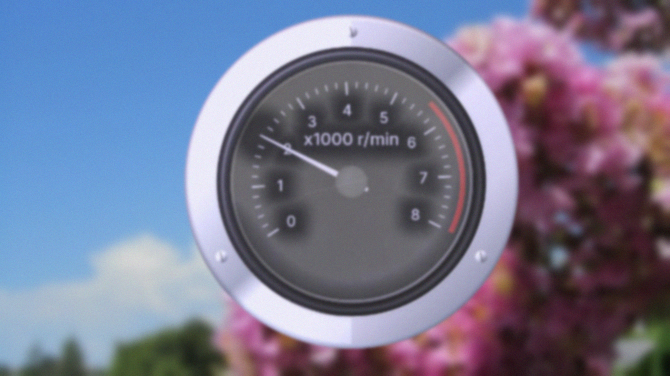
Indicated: value=2000 unit=rpm
